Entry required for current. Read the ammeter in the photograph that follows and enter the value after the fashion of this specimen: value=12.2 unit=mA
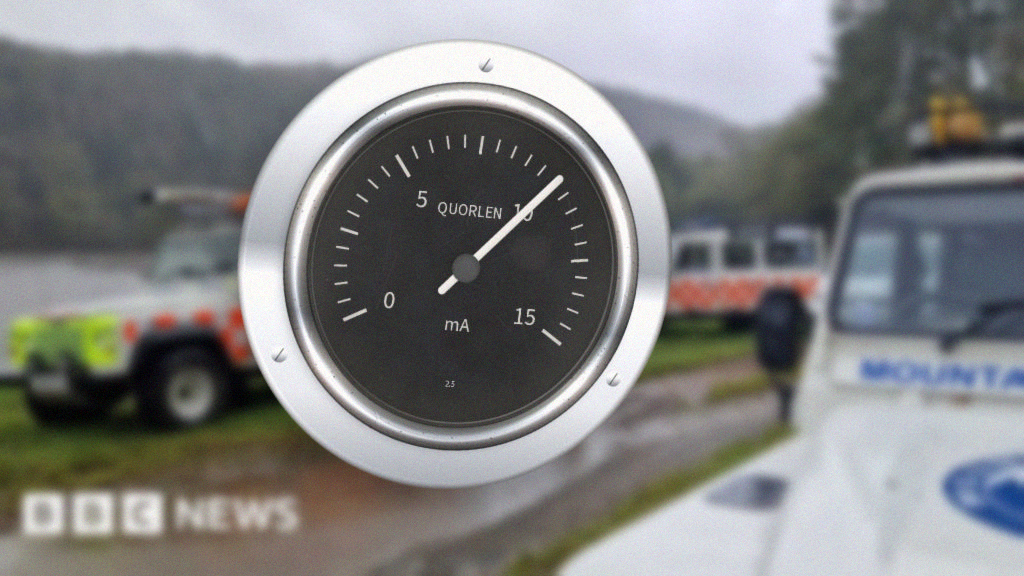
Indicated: value=10 unit=mA
